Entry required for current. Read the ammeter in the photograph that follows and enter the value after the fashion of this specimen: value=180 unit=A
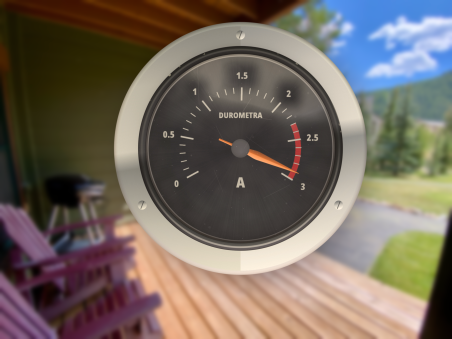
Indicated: value=2.9 unit=A
